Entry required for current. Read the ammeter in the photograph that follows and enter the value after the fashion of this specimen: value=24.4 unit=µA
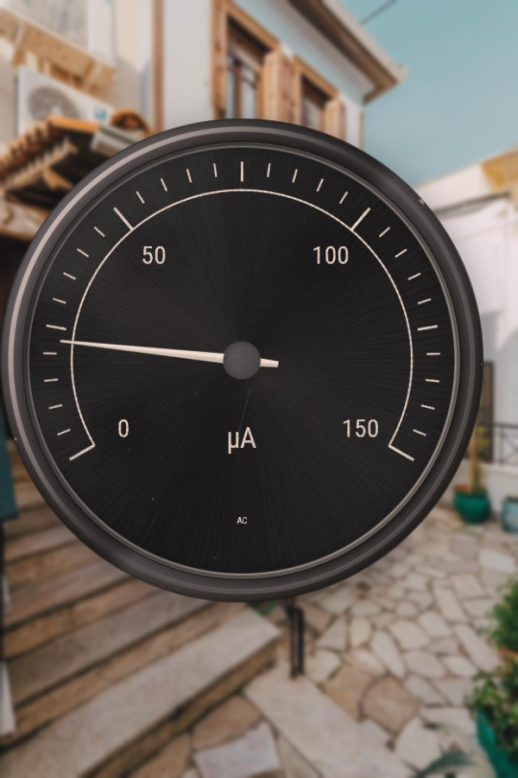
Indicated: value=22.5 unit=µA
